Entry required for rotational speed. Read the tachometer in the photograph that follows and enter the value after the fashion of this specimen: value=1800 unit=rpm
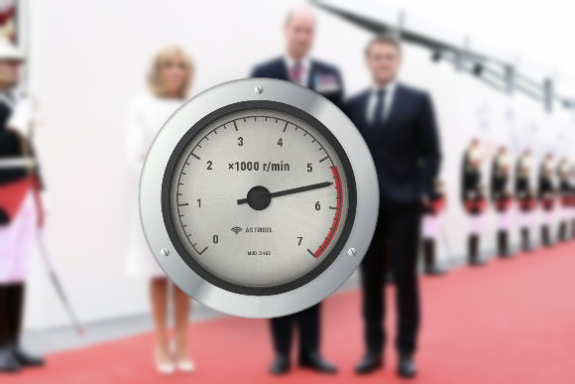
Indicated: value=5500 unit=rpm
